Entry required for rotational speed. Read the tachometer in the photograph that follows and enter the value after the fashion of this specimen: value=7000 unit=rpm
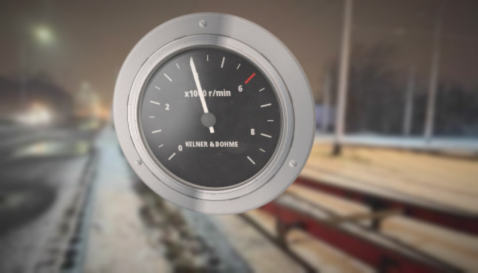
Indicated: value=4000 unit=rpm
